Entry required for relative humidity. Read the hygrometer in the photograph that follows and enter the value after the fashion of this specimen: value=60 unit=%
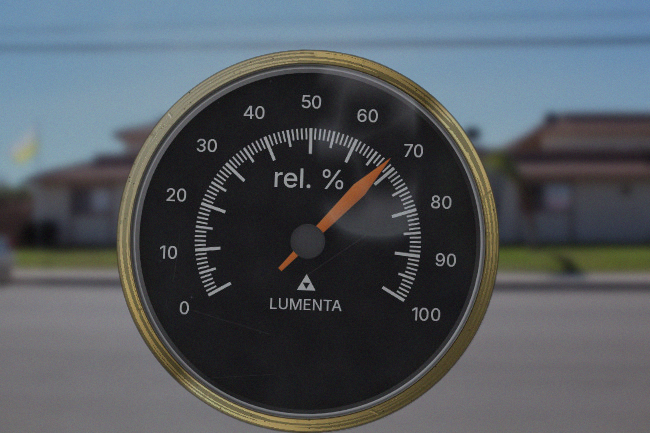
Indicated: value=68 unit=%
